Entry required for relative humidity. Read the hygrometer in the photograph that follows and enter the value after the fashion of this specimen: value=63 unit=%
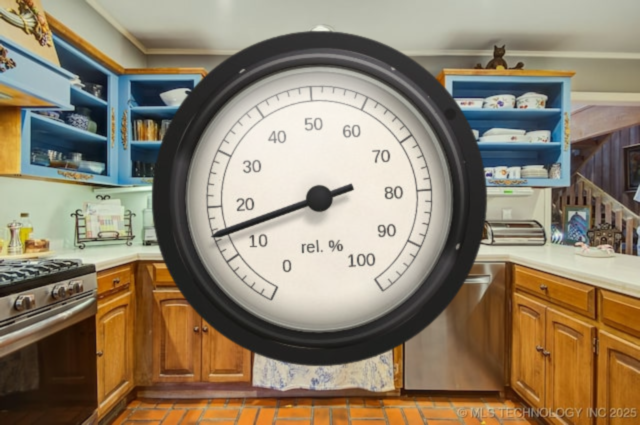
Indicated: value=15 unit=%
